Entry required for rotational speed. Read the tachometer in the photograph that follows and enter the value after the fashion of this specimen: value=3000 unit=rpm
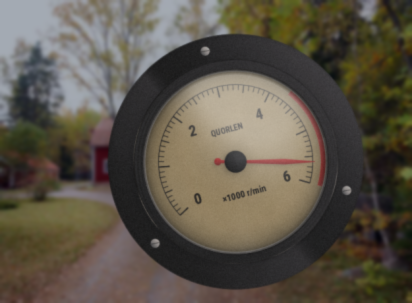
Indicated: value=5600 unit=rpm
